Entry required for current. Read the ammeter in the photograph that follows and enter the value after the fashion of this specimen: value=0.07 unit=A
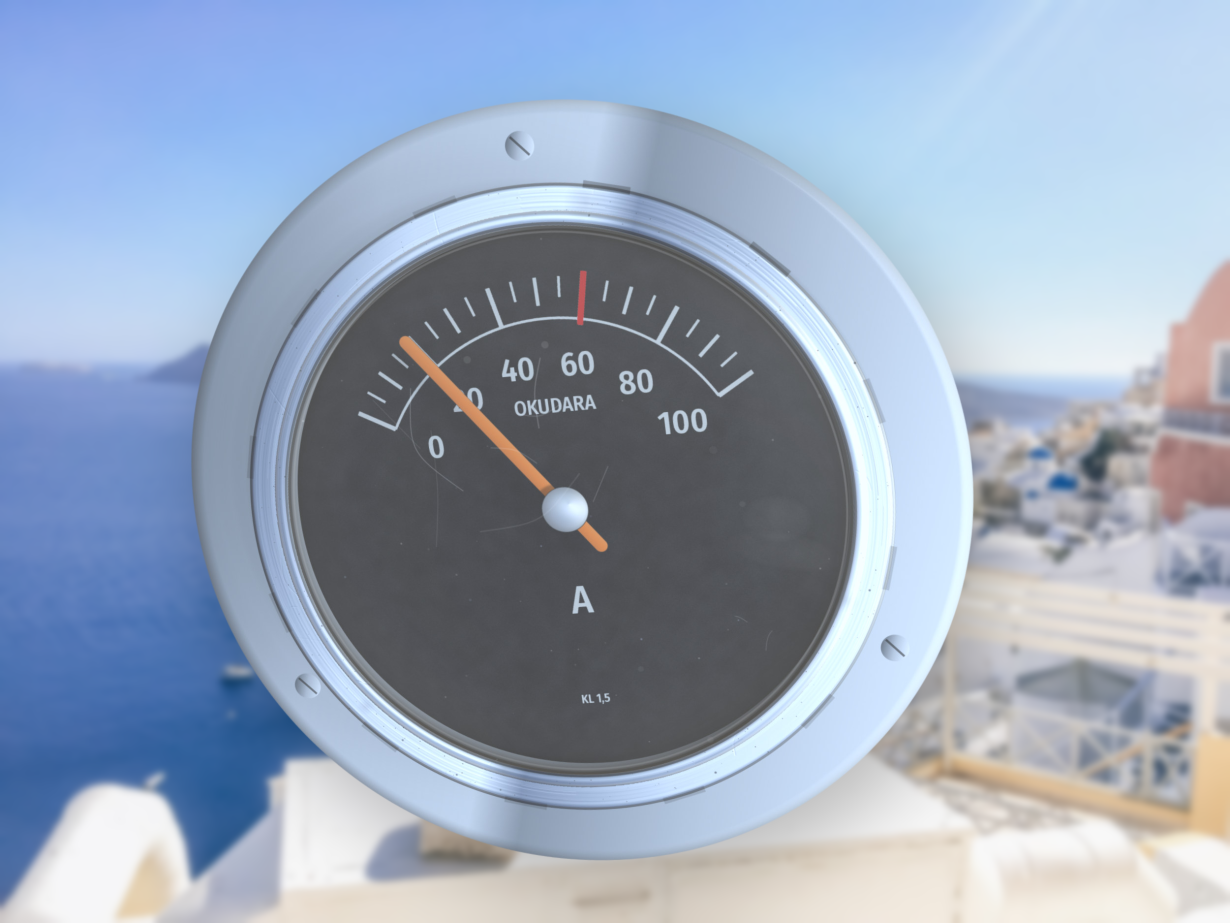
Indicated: value=20 unit=A
